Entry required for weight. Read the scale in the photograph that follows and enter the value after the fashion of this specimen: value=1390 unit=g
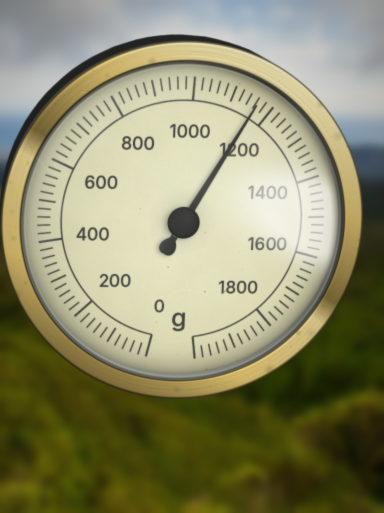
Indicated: value=1160 unit=g
